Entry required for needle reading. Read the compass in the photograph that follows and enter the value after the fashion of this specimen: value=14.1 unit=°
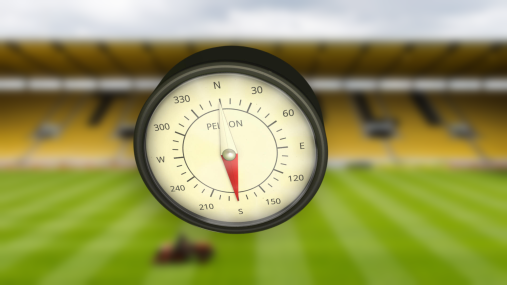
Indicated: value=180 unit=°
